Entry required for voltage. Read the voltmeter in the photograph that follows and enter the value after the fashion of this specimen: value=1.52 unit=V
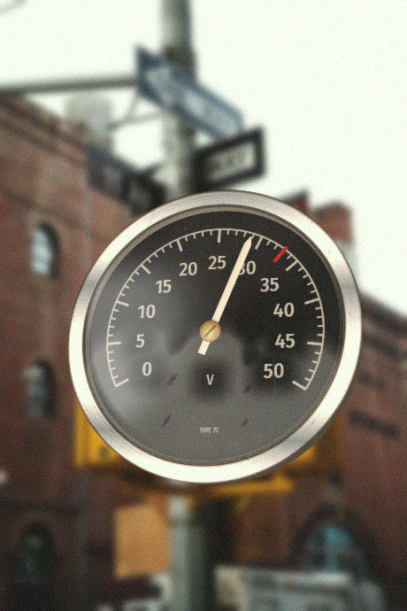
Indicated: value=29 unit=V
